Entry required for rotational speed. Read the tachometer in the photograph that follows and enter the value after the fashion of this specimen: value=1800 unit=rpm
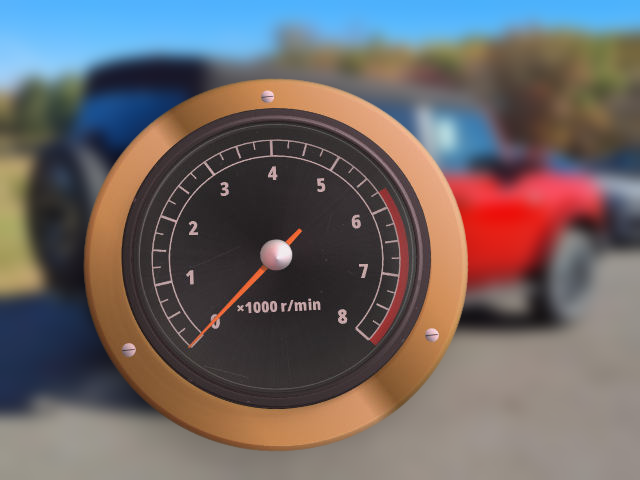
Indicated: value=0 unit=rpm
